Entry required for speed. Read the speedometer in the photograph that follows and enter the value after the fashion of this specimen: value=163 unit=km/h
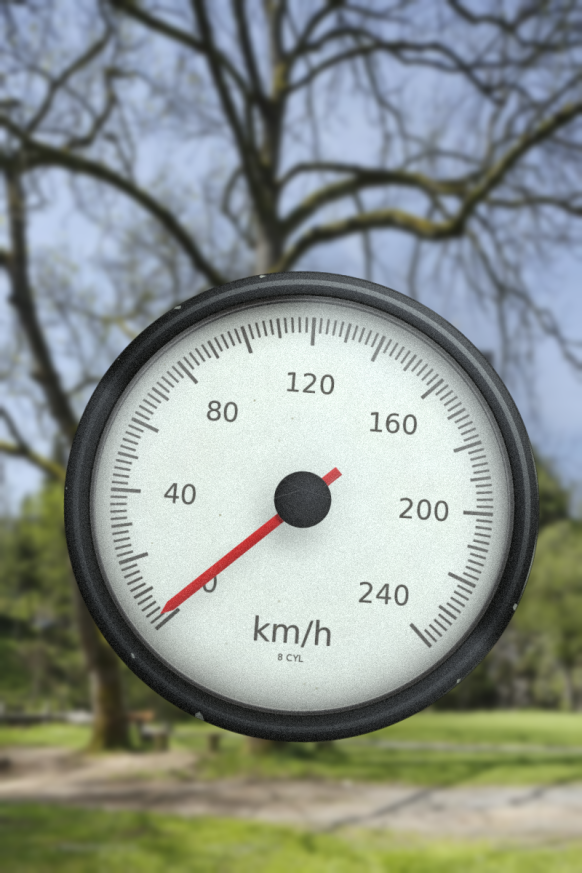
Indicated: value=2 unit=km/h
